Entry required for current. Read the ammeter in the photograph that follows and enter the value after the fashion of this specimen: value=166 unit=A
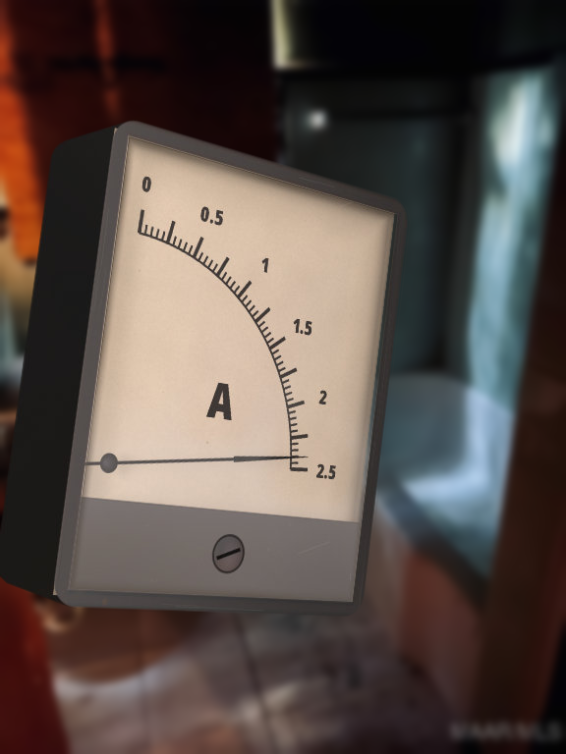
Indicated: value=2.4 unit=A
